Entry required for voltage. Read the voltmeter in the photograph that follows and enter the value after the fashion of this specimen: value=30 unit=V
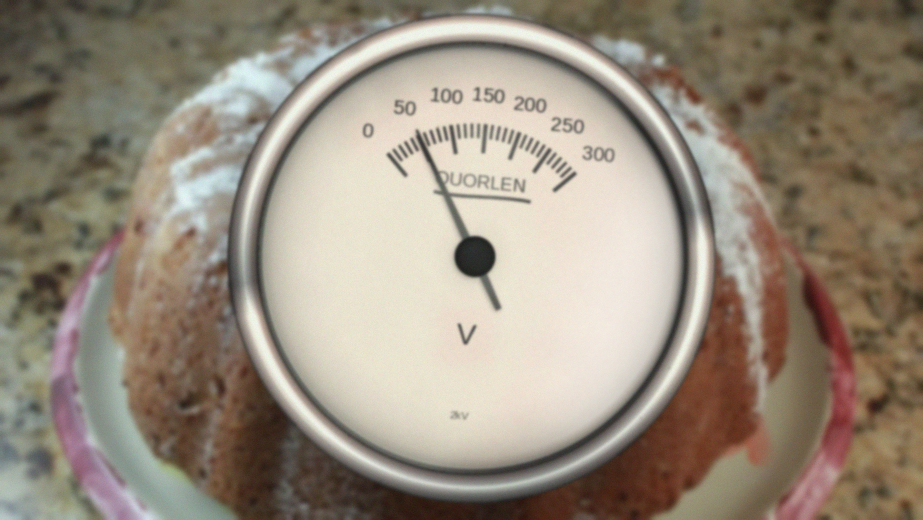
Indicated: value=50 unit=V
